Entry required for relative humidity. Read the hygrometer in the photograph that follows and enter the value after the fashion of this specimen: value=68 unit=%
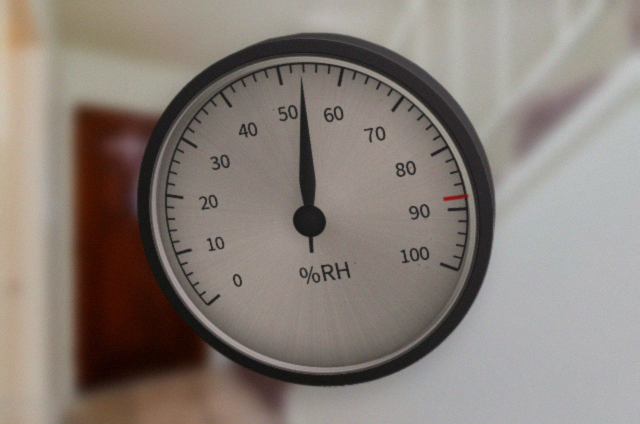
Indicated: value=54 unit=%
